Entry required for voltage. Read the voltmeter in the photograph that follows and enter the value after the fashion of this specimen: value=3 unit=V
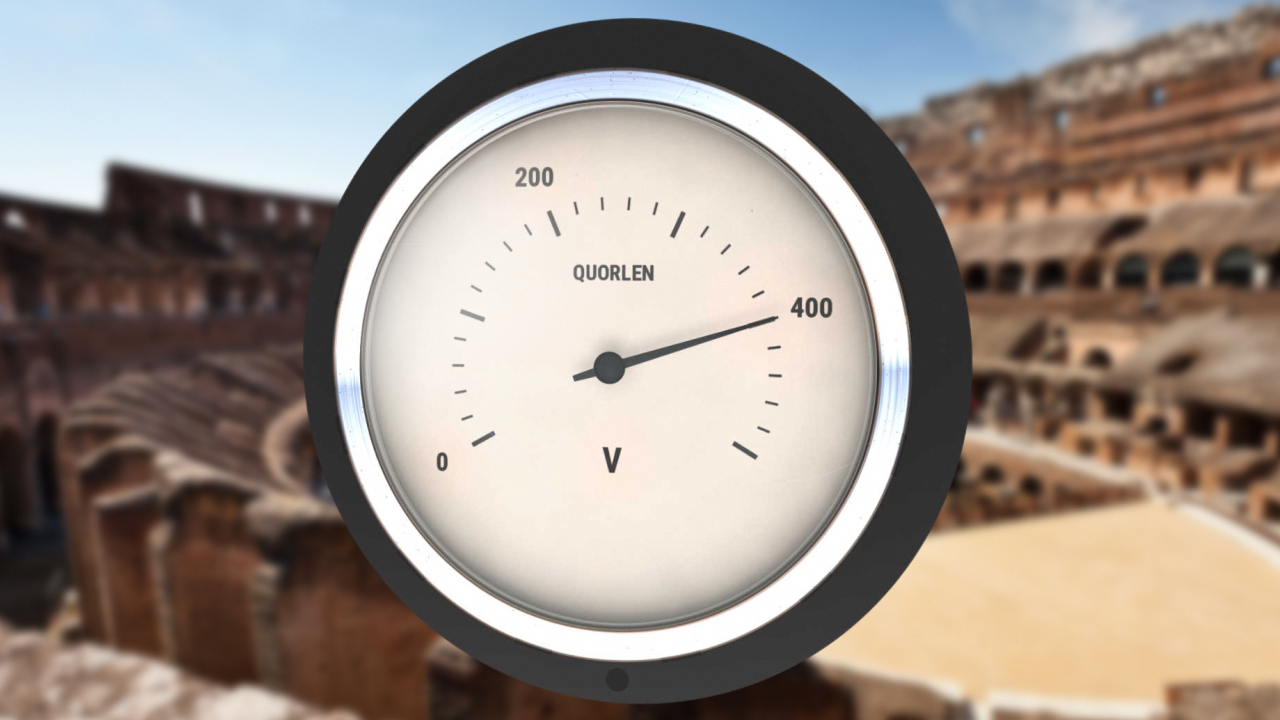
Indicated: value=400 unit=V
